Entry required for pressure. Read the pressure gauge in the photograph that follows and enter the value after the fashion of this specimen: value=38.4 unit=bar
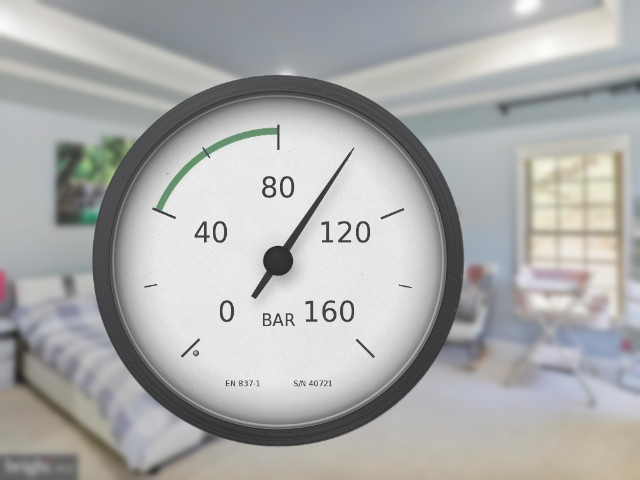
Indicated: value=100 unit=bar
